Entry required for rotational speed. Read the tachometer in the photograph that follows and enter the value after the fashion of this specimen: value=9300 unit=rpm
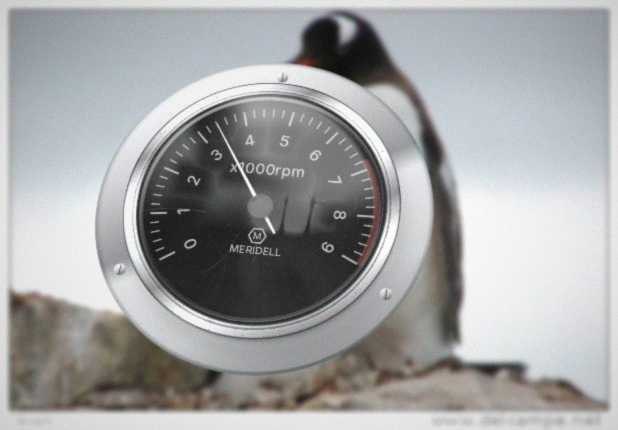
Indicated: value=3400 unit=rpm
